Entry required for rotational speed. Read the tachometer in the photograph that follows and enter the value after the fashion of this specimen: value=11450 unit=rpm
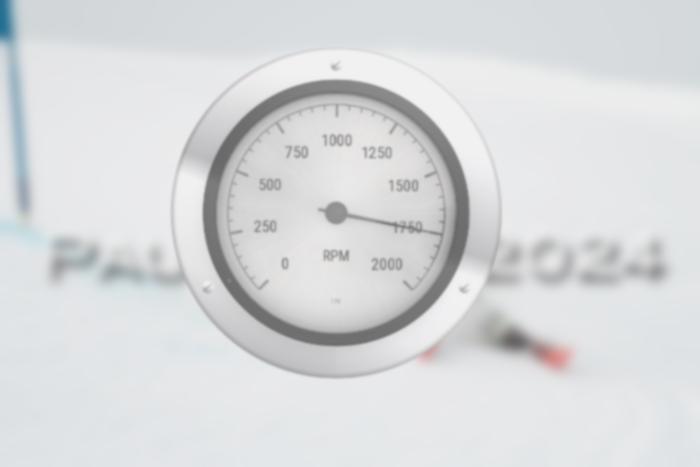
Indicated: value=1750 unit=rpm
